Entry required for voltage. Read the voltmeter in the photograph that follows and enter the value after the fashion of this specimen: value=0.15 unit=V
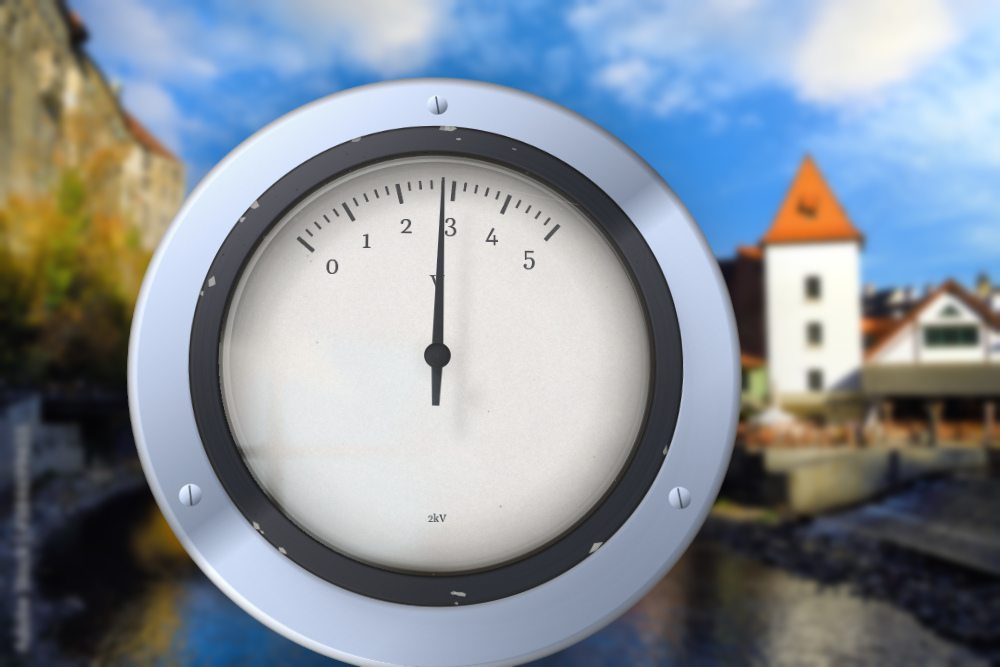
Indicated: value=2.8 unit=V
